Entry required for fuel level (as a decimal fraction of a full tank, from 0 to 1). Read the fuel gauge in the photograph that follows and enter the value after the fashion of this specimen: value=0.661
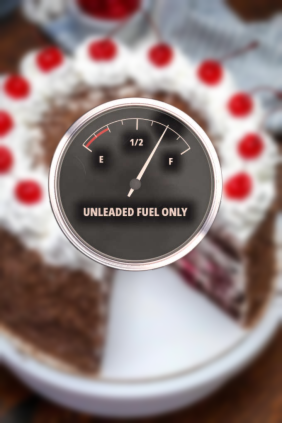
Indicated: value=0.75
